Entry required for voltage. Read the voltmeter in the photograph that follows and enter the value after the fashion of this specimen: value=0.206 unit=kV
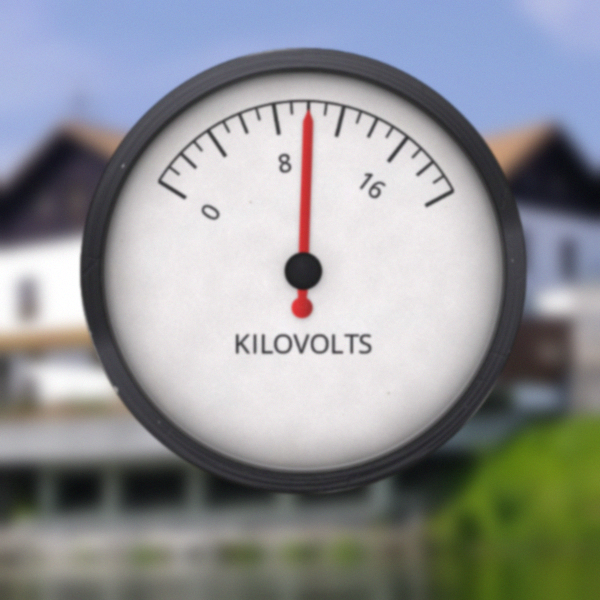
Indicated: value=10 unit=kV
